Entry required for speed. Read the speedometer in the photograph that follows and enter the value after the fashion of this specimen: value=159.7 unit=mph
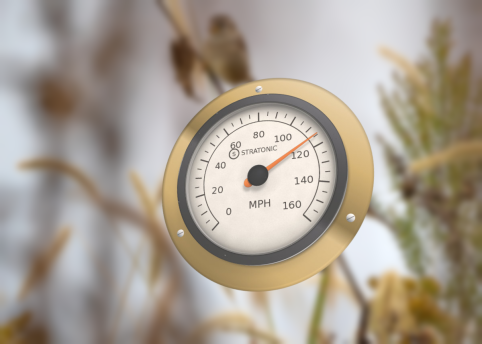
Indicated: value=115 unit=mph
